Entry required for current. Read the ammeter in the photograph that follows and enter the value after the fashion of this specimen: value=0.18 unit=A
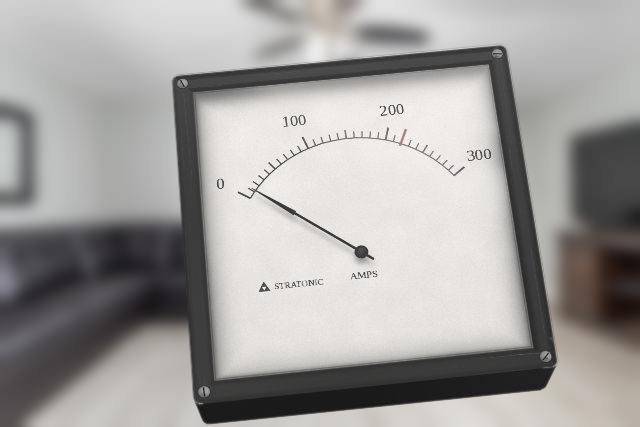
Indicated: value=10 unit=A
